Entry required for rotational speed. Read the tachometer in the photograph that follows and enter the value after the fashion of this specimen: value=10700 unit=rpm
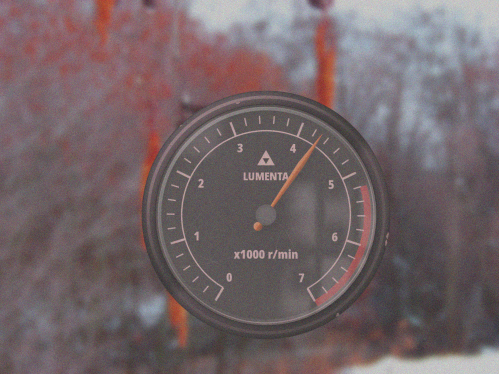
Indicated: value=4300 unit=rpm
